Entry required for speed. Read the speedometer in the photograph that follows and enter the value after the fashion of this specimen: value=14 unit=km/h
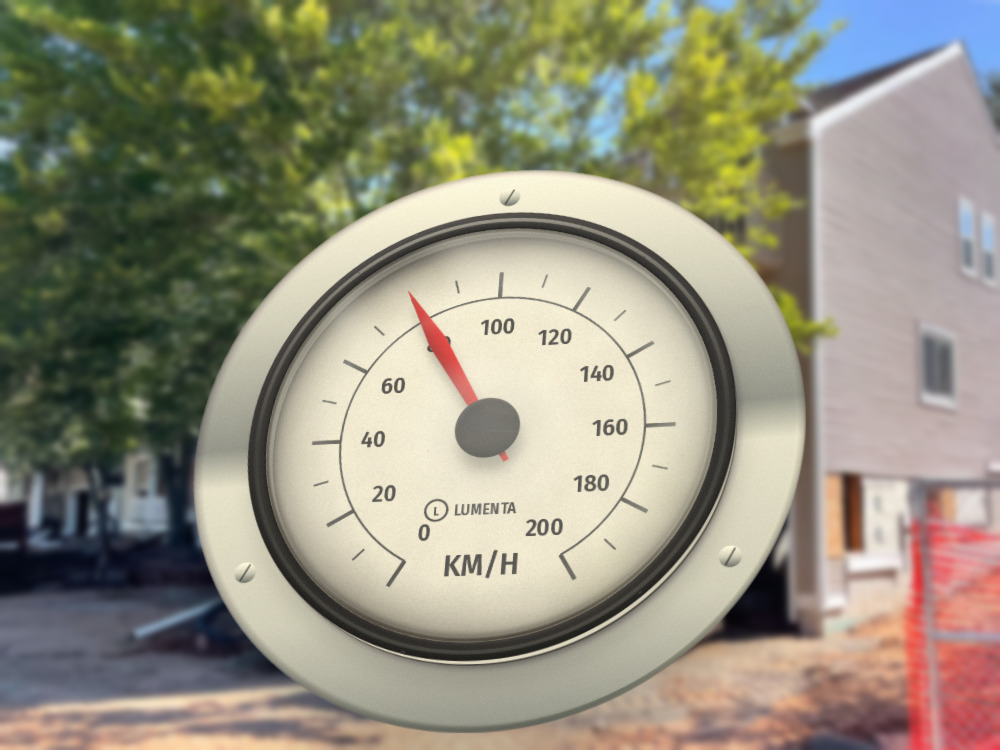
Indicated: value=80 unit=km/h
